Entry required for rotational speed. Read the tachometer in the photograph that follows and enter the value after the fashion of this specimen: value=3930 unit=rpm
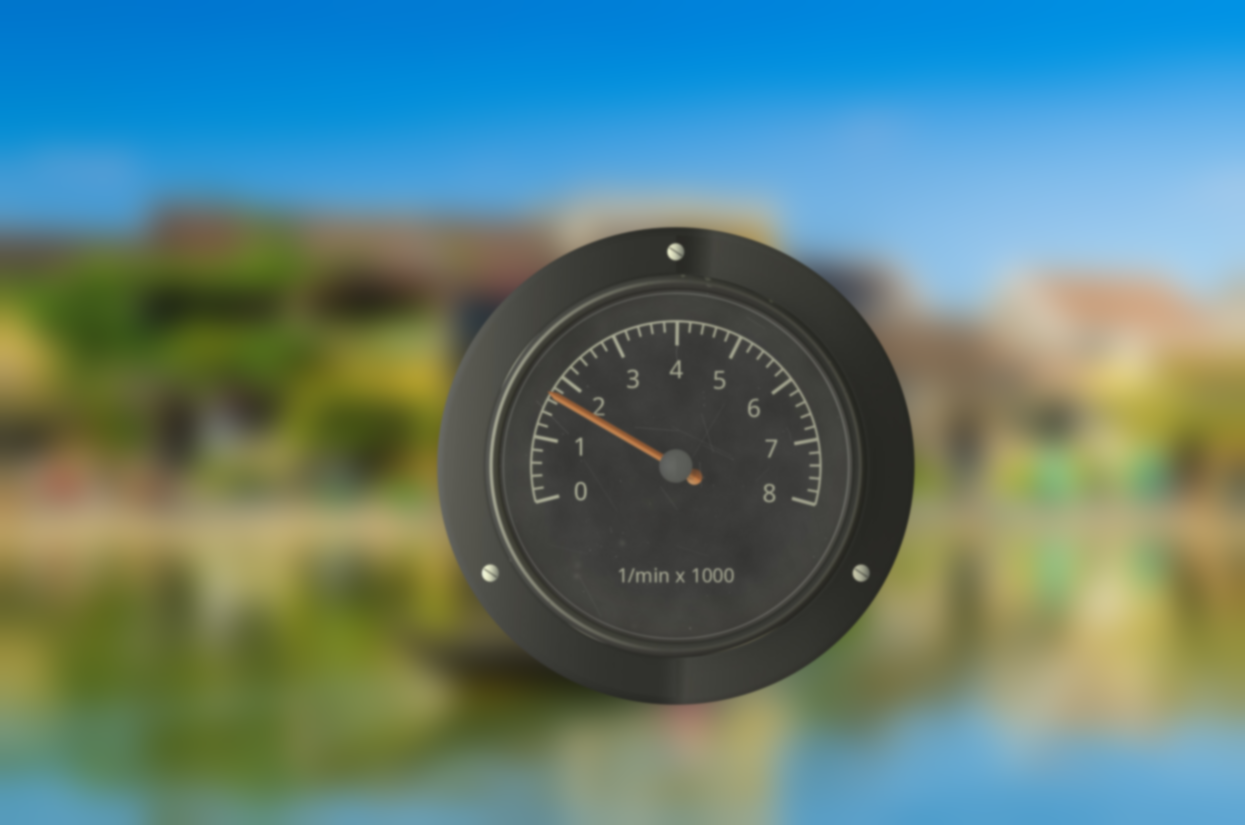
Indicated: value=1700 unit=rpm
